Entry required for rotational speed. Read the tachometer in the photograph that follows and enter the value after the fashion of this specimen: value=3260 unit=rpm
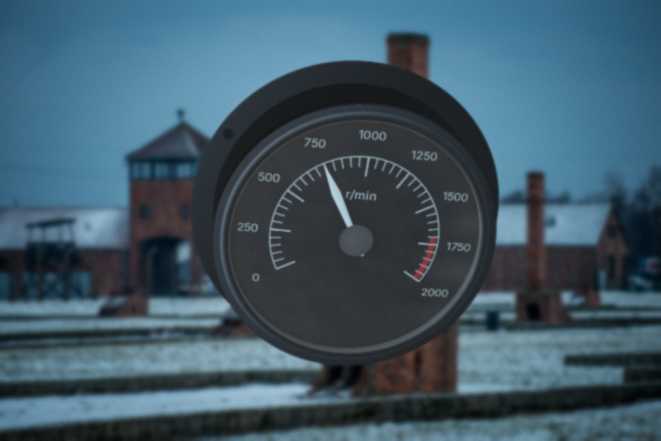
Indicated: value=750 unit=rpm
